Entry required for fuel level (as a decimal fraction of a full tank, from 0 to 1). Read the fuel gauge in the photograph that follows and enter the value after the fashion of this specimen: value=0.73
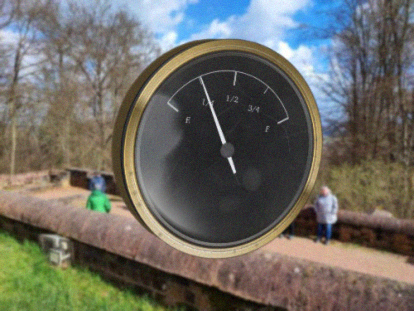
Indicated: value=0.25
